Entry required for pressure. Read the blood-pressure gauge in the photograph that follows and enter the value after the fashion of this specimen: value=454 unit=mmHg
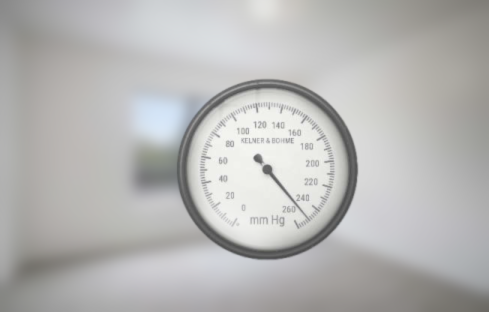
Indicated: value=250 unit=mmHg
